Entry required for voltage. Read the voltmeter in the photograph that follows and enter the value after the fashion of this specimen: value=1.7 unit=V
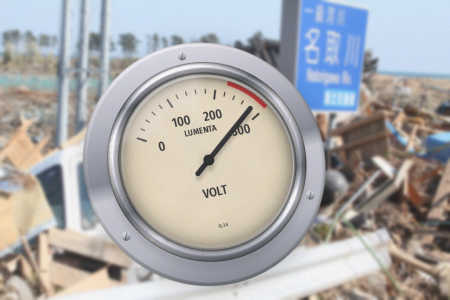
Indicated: value=280 unit=V
